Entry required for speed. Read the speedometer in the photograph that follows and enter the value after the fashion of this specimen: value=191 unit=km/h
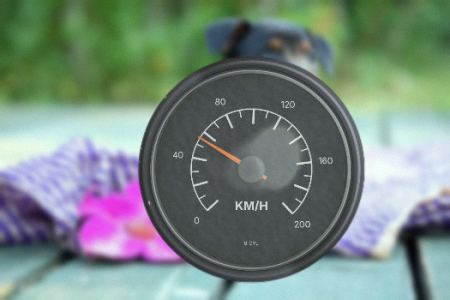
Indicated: value=55 unit=km/h
